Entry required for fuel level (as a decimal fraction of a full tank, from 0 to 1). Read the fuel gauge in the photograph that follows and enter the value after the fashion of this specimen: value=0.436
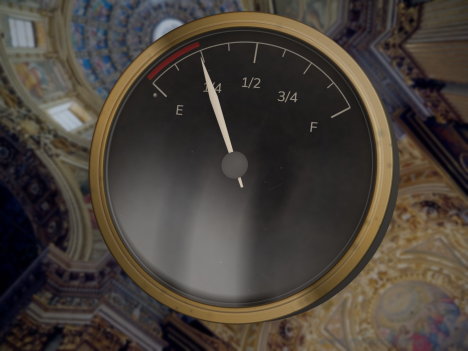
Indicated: value=0.25
